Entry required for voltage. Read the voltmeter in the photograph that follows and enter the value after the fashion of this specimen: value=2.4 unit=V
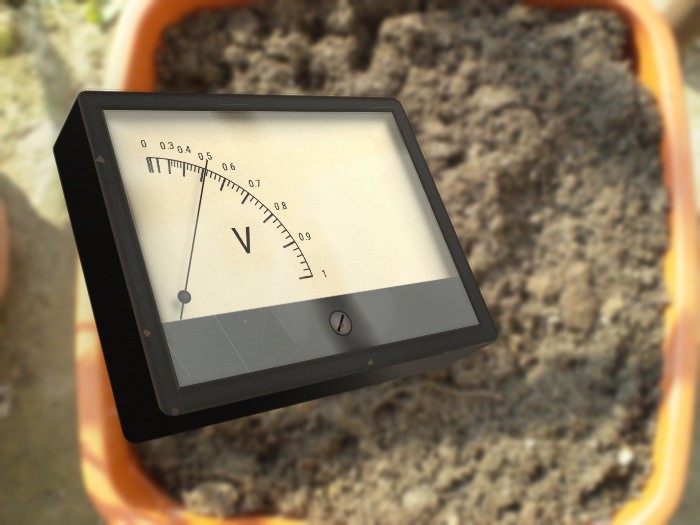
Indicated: value=0.5 unit=V
